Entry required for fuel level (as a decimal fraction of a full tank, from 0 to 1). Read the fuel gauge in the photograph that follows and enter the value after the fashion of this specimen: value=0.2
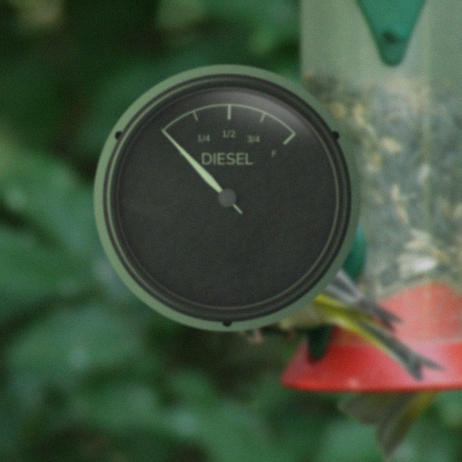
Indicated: value=0
